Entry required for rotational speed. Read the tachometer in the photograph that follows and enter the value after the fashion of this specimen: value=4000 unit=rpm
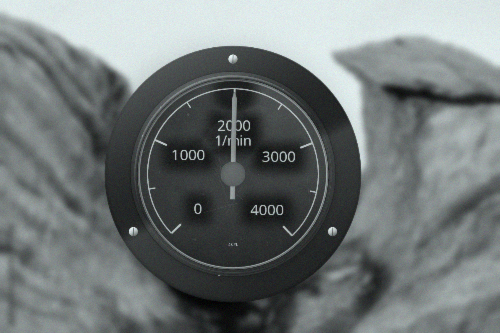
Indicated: value=2000 unit=rpm
